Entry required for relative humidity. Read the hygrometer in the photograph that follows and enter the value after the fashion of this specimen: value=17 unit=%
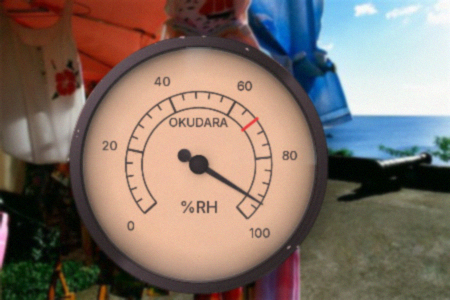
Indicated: value=94 unit=%
